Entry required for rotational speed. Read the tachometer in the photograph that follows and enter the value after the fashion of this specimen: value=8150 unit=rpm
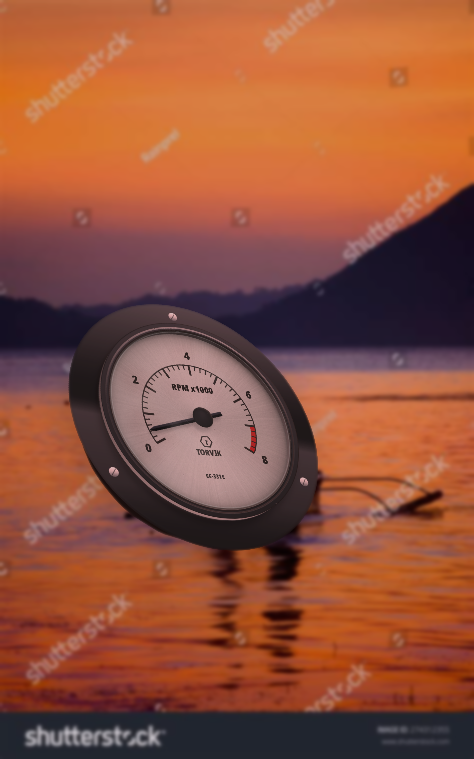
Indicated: value=400 unit=rpm
